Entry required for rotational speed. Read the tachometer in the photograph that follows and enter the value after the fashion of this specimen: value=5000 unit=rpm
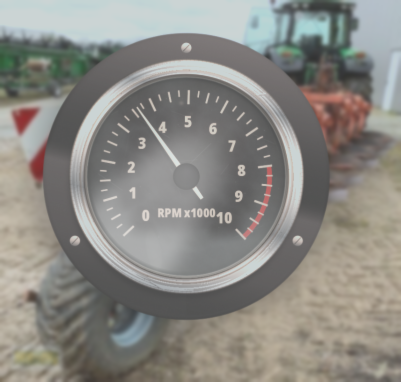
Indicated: value=3625 unit=rpm
